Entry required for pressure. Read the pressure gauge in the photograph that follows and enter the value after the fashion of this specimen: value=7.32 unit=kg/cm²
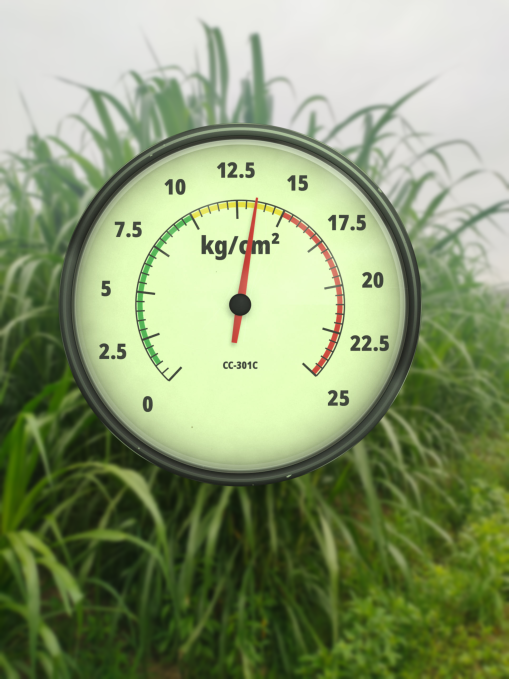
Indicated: value=13.5 unit=kg/cm²
